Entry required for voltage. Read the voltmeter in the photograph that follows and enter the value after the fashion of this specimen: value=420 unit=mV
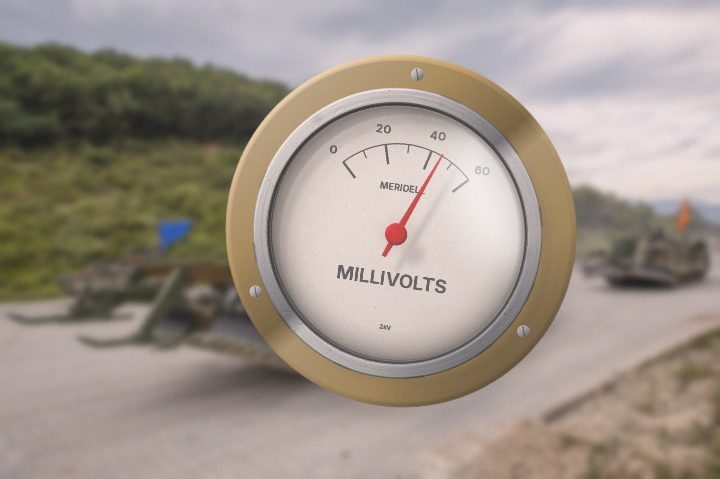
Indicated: value=45 unit=mV
